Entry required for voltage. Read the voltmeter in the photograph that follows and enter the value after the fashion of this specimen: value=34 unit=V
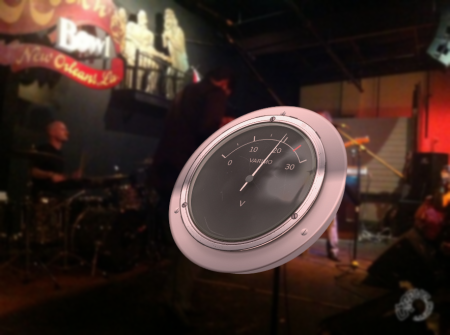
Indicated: value=20 unit=V
